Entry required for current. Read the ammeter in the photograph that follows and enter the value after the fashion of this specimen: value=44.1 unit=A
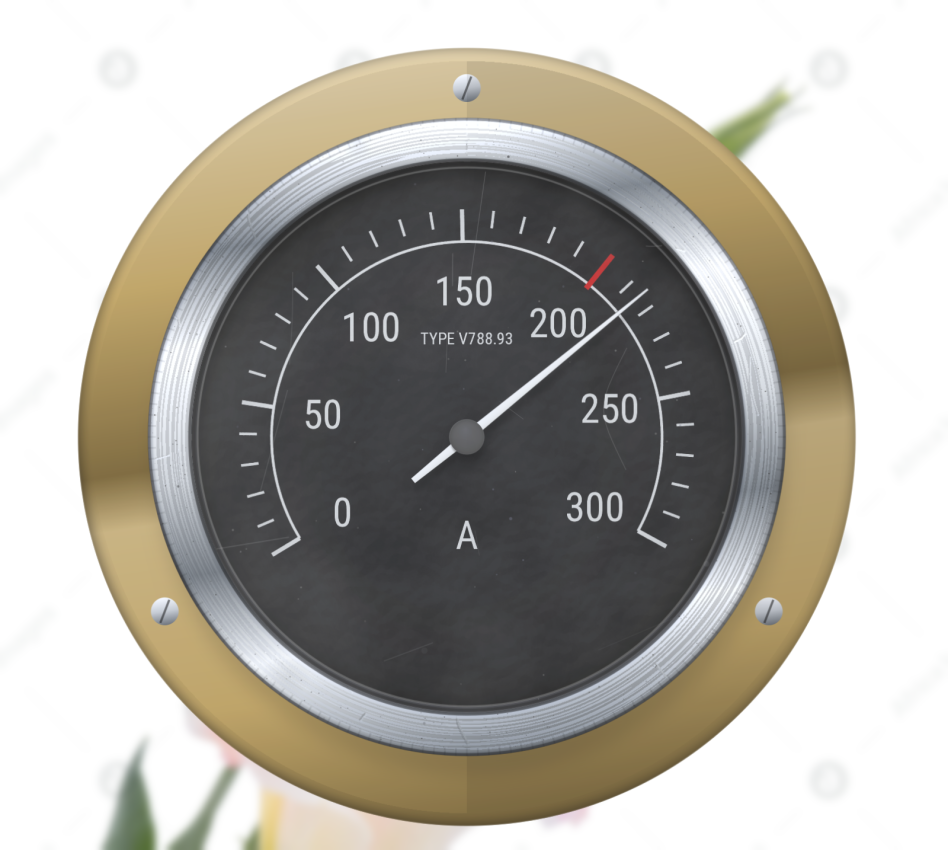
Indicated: value=215 unit=A
